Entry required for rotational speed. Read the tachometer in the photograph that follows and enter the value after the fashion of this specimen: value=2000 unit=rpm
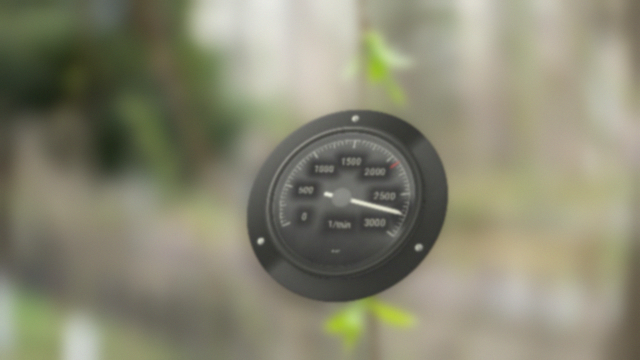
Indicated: value=2750 unit=rpm
